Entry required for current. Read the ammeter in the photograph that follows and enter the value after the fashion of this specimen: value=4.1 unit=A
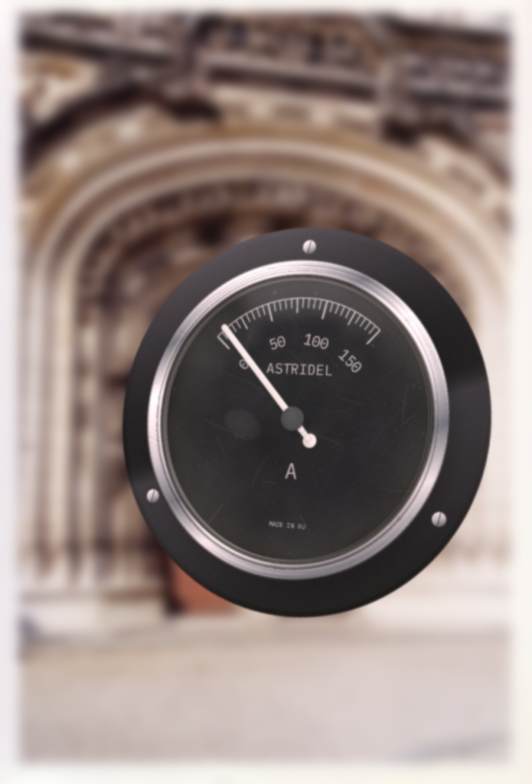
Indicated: value=10 unit=A
